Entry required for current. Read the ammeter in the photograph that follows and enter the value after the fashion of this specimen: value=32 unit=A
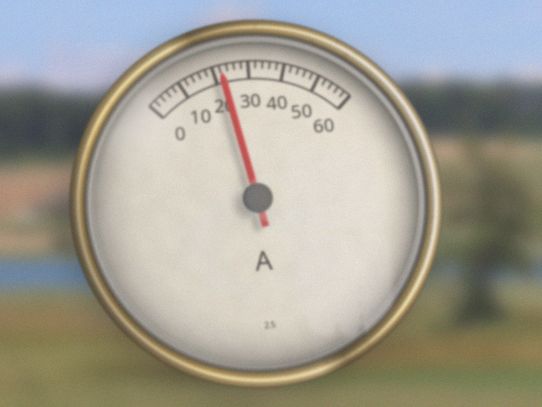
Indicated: value=22 unit=A
